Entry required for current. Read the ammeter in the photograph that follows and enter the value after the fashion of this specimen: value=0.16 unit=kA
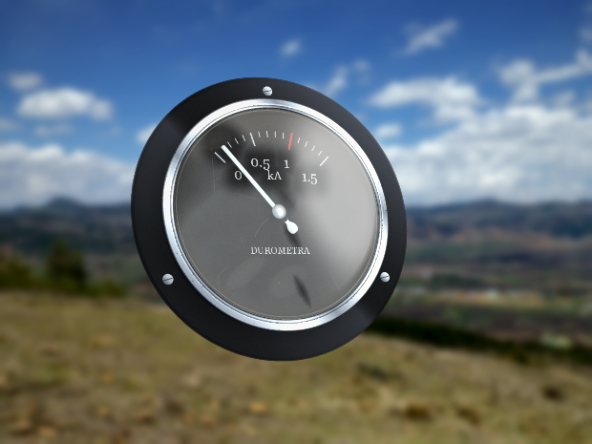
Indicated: value=0.1 unit=kA
